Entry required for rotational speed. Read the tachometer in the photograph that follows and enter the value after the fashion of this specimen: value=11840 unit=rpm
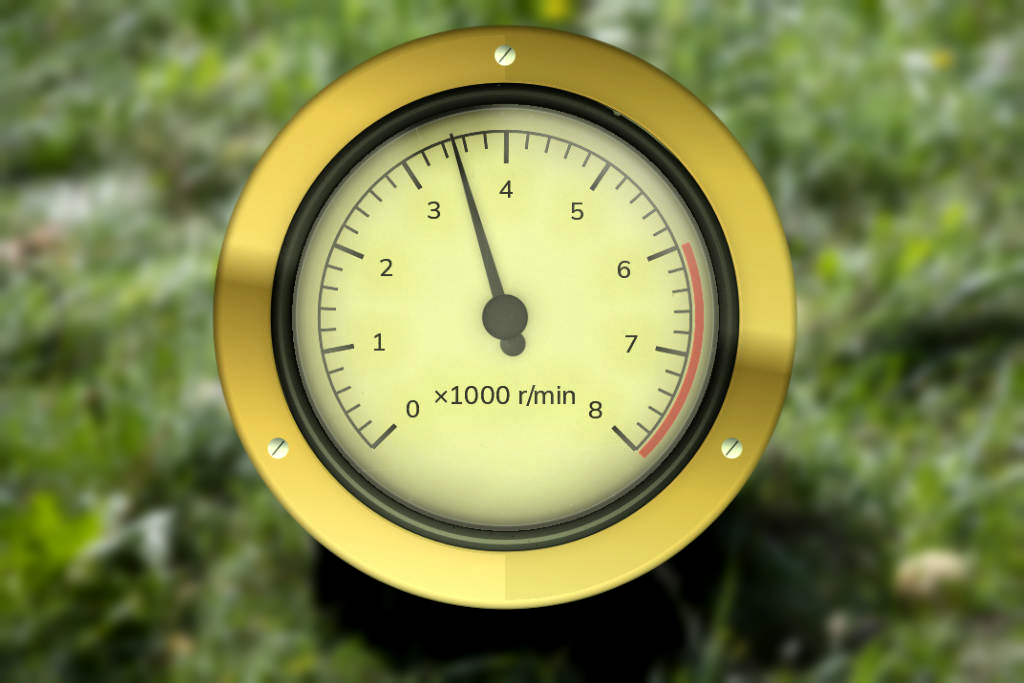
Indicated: value=3500 unit=rpm
